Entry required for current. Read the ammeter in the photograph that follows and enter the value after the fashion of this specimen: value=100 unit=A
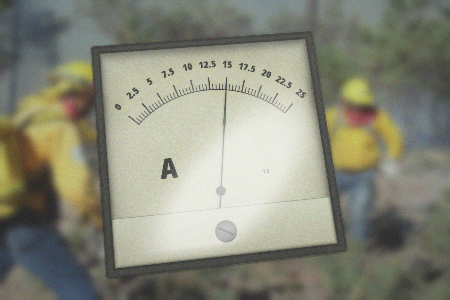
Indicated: value=15 unit=A
